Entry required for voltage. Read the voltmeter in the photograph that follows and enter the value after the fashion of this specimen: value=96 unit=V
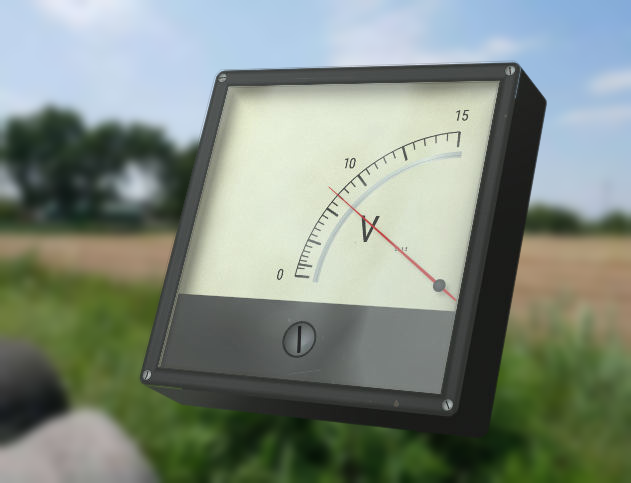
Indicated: value=8.5 unit=V
